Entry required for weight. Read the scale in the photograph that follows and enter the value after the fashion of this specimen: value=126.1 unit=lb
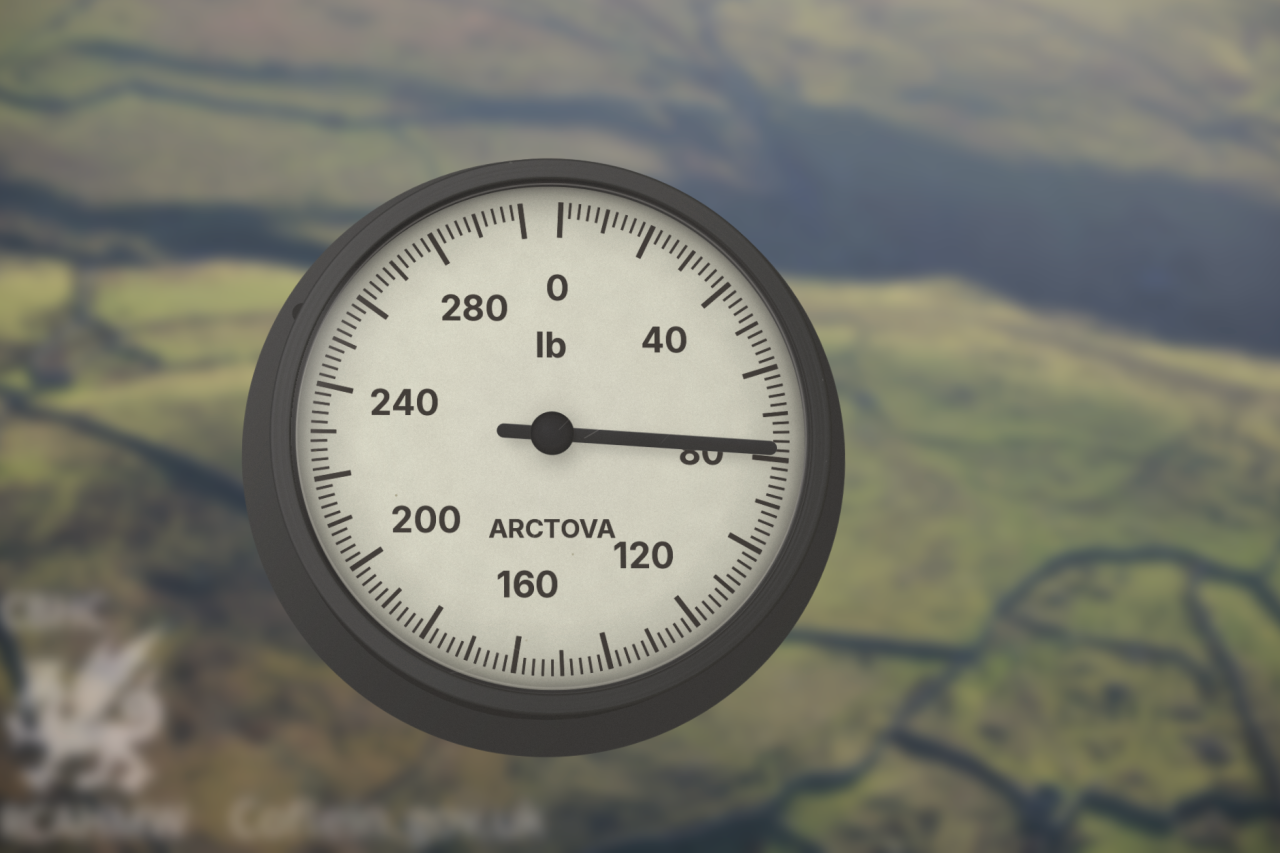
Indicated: value=78 unit=lb
